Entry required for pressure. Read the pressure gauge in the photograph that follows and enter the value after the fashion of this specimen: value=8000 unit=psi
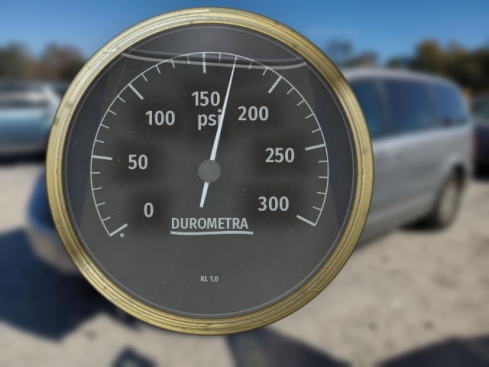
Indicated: value=170 unit=psi
